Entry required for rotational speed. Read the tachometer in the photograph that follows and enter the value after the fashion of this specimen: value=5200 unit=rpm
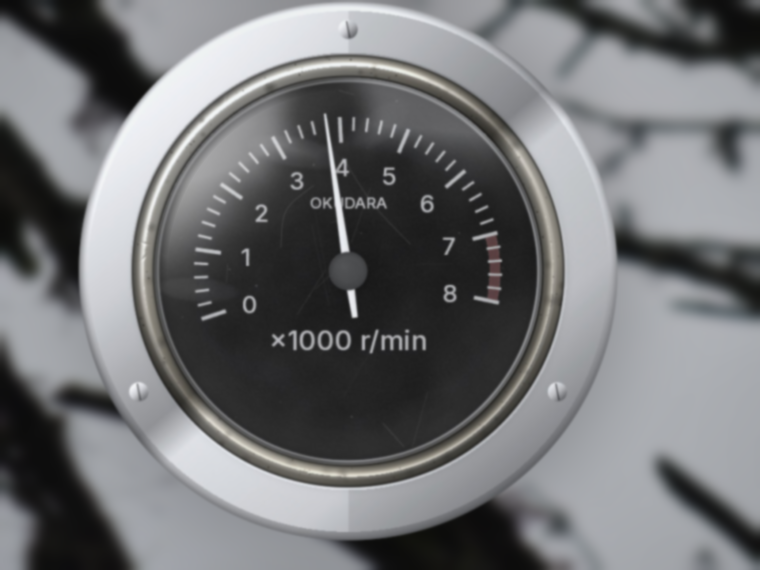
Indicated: value=3800 unit=rpm
